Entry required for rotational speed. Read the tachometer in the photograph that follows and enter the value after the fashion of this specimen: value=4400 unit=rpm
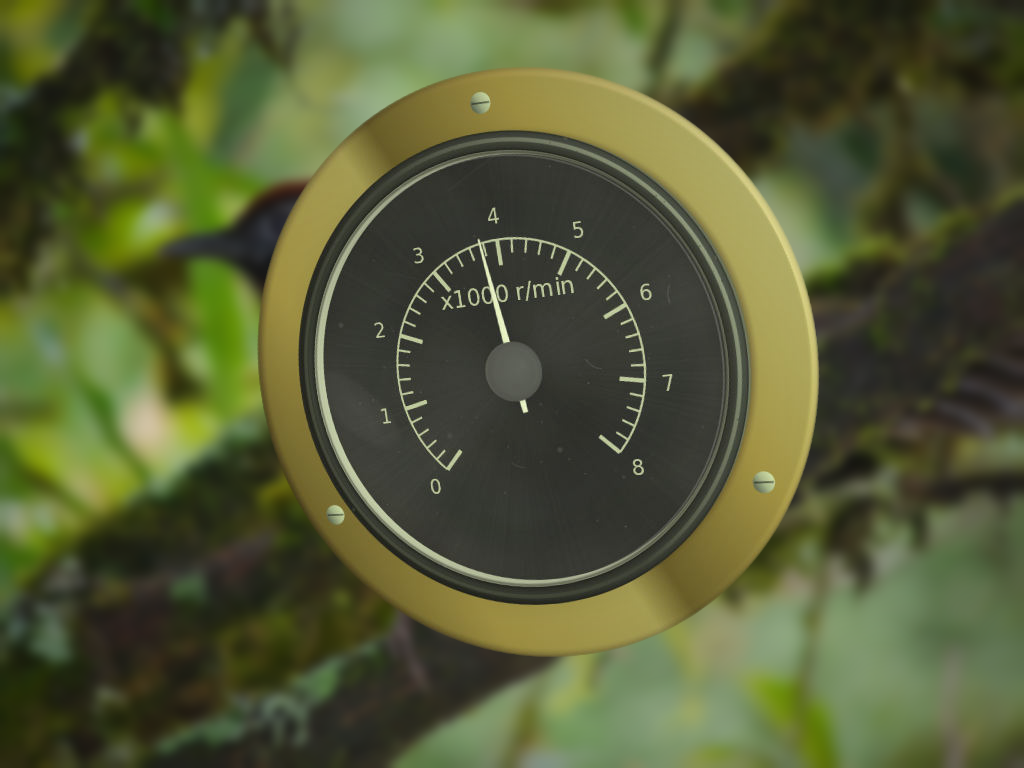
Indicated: value=3800 unit=rpm
